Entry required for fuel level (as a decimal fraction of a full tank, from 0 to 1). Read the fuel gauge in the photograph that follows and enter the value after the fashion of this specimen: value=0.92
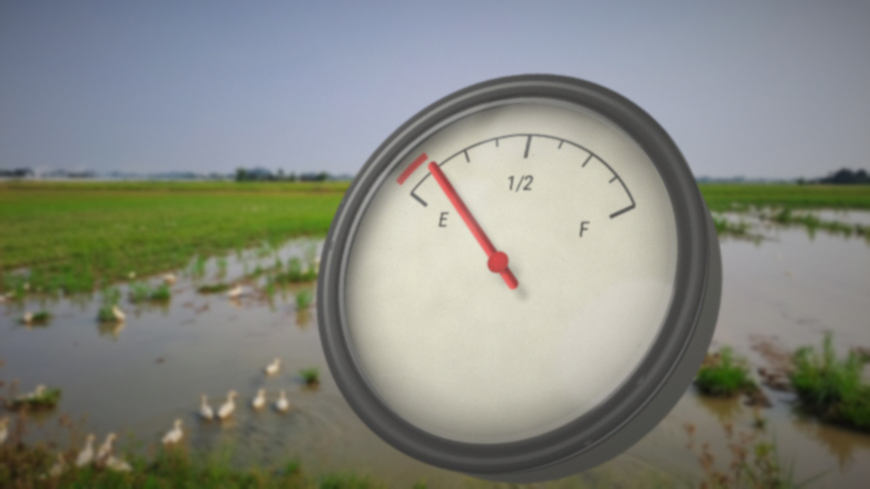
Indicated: value=0.125
